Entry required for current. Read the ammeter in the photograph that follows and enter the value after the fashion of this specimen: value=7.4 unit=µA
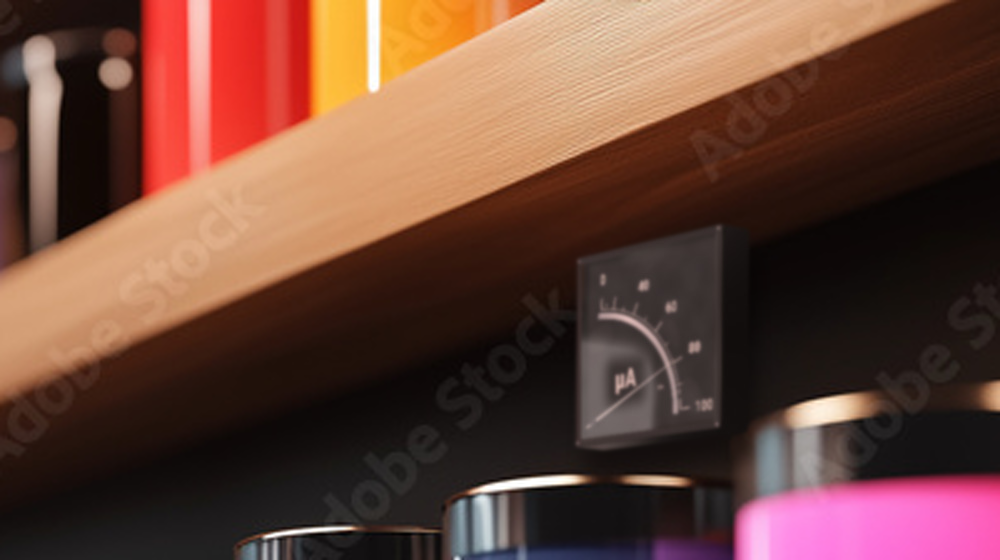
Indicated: value=80 unit=µA
